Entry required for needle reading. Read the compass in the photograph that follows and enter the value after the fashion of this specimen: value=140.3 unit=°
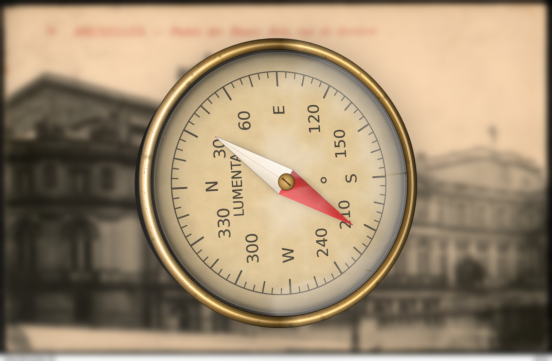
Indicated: value=215 unit=°
